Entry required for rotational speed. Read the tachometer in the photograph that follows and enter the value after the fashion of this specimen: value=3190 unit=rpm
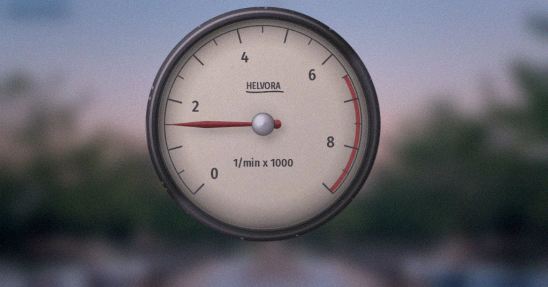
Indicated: value=1500 unit=rpm
